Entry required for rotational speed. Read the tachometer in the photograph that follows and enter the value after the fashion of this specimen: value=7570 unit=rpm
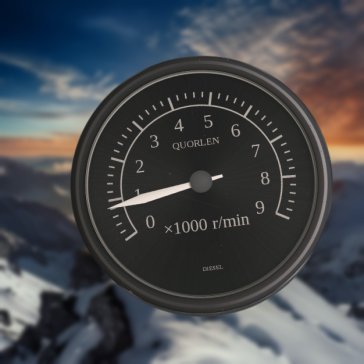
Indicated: value=800 unit=rpm
